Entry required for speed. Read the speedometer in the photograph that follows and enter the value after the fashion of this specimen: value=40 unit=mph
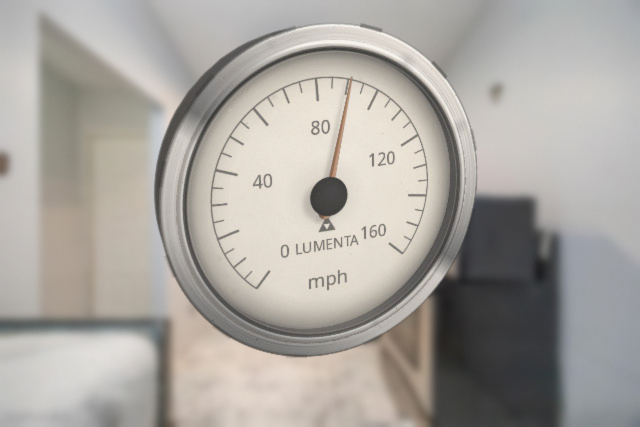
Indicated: value=90 unit=mph
